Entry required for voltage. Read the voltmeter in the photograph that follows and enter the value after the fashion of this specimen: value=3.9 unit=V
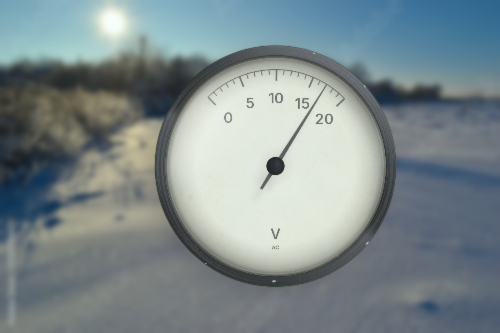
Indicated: value=17 unit=V
